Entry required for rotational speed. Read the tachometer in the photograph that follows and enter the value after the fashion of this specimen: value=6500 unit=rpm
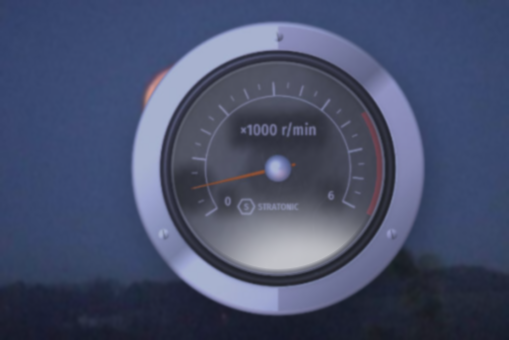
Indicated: value=500 unit=rpm
